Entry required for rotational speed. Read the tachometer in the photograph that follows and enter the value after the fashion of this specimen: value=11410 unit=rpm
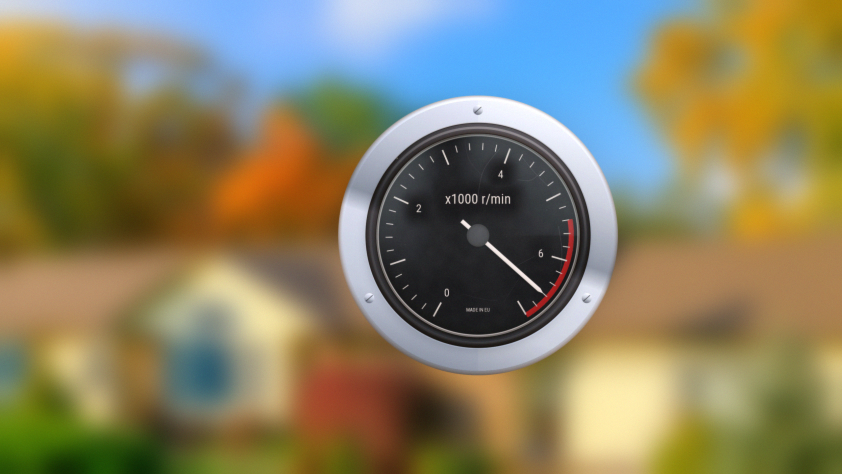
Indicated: value=6600 unit=rpm
